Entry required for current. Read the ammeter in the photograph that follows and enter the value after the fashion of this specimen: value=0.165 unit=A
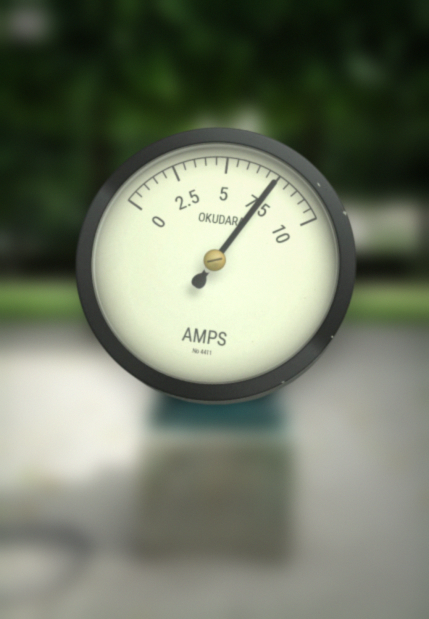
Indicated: value=7.5 unit=A
